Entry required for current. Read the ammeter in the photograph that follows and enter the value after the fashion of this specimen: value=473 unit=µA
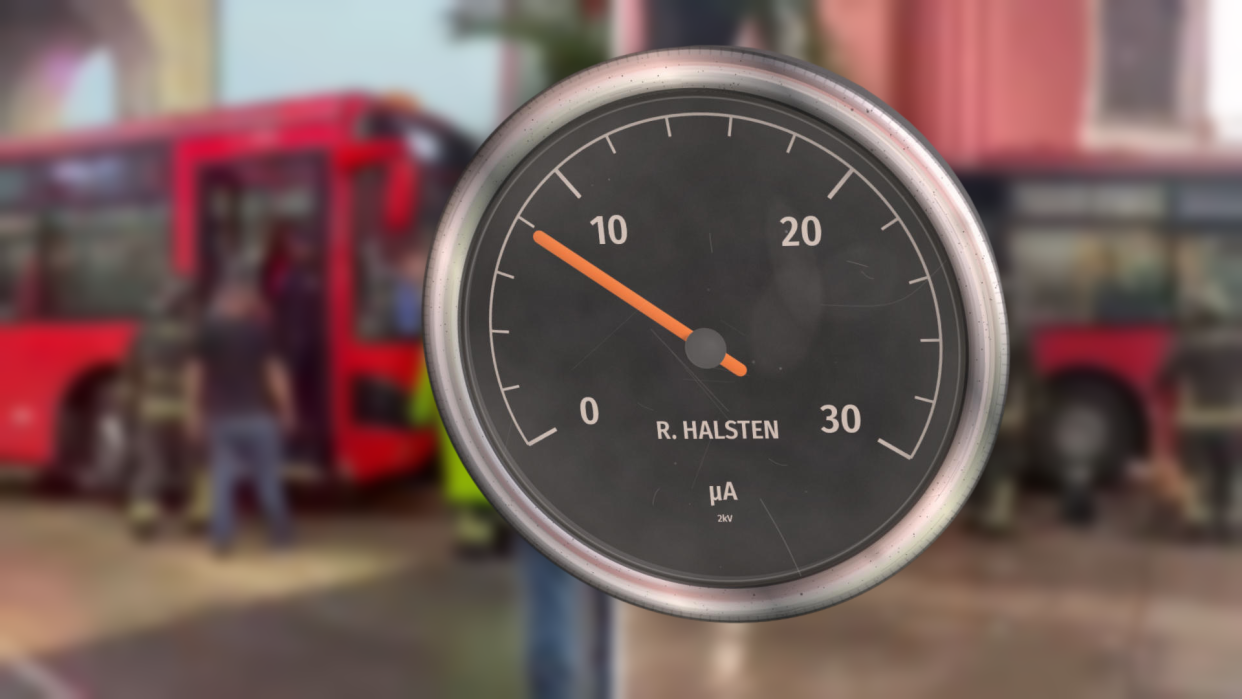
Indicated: value=8 unit=µA
